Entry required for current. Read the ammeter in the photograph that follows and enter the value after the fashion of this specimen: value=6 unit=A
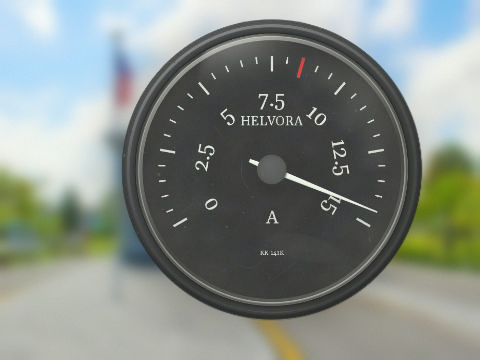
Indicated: value=14.5 unit=A
